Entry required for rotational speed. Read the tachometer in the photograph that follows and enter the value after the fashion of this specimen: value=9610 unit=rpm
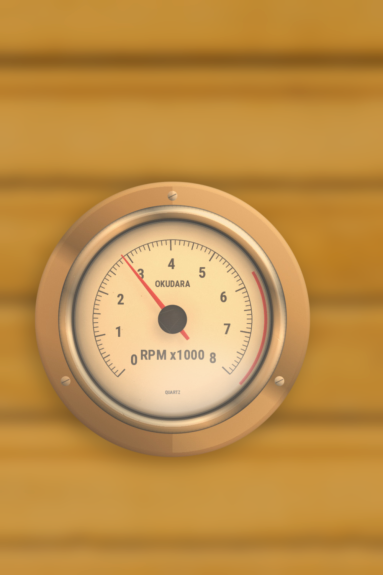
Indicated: value=2900 unit=rpm
